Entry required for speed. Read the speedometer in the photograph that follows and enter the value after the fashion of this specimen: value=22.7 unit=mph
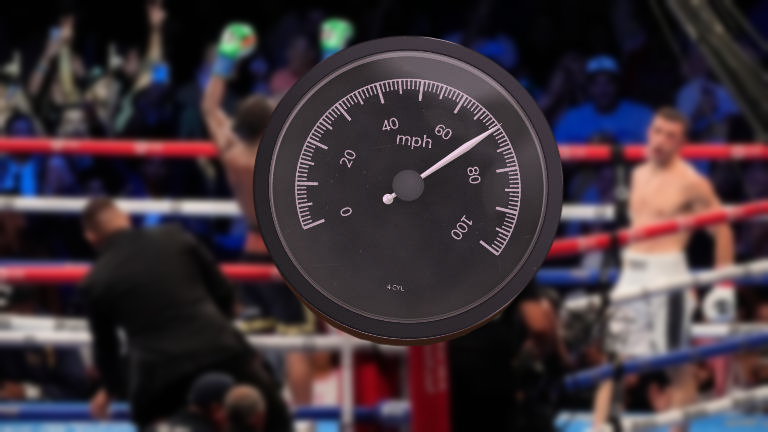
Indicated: value=70 unit=mph
